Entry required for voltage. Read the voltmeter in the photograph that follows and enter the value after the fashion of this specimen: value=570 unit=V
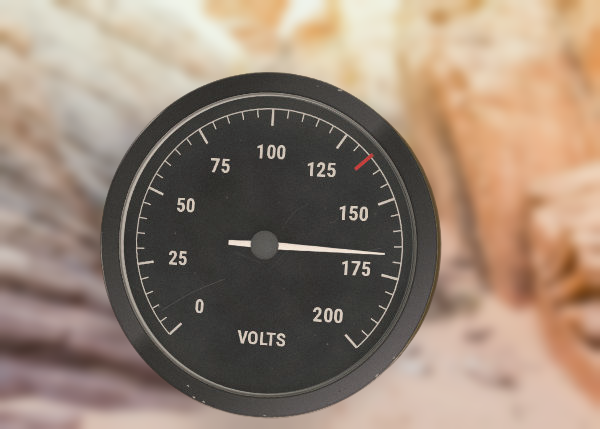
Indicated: value=167.5 unit=V
